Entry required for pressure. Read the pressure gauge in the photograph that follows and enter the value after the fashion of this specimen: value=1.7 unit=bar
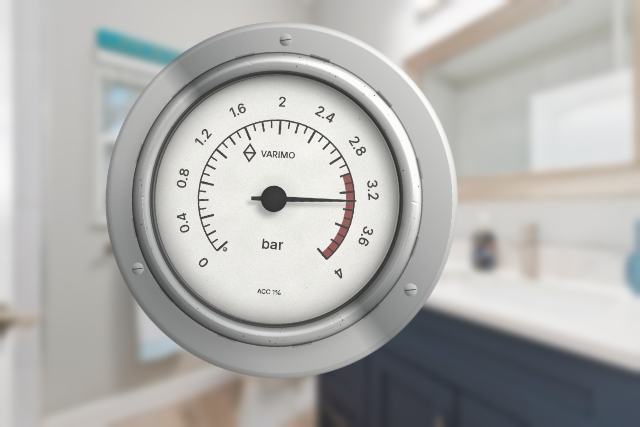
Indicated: value=3.3 unit=bar
